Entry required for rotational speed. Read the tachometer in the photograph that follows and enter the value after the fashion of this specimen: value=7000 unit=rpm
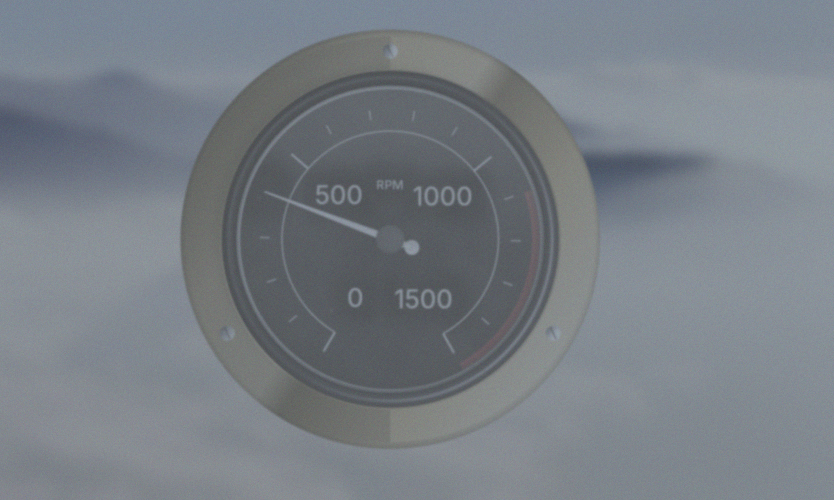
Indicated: value=400 unit=rpm
